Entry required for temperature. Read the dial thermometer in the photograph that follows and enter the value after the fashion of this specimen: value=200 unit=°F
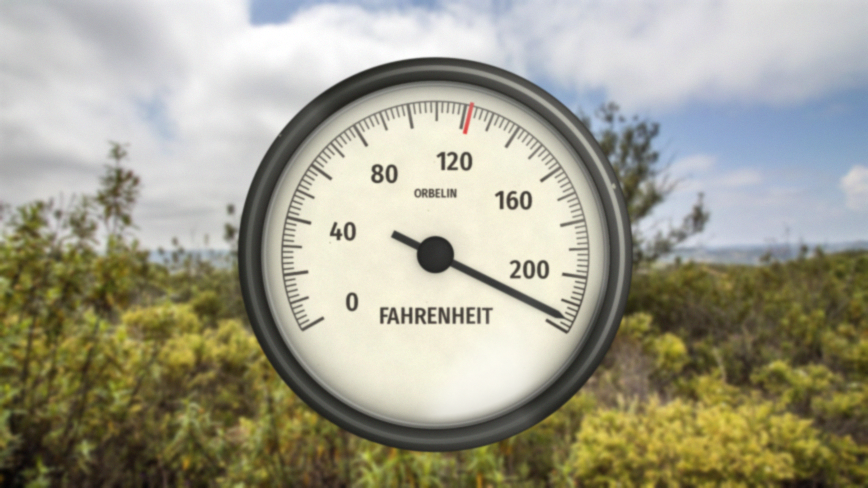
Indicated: value=216 unit=°F
